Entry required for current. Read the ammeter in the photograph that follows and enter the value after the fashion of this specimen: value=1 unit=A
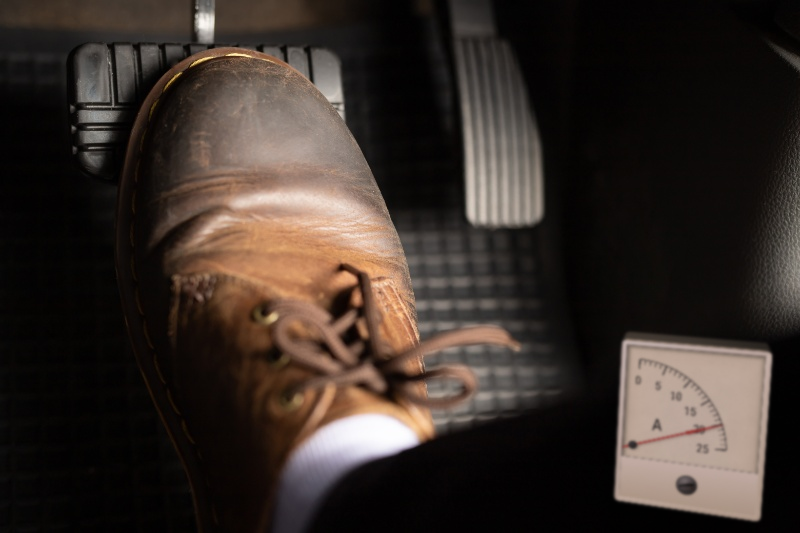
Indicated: value=20 unit=A
